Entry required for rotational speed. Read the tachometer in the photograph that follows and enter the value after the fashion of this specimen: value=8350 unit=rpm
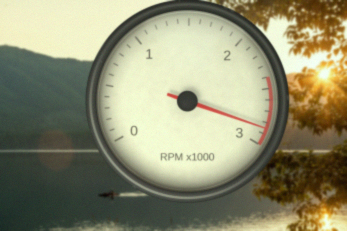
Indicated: value=2850 unit=rpm
